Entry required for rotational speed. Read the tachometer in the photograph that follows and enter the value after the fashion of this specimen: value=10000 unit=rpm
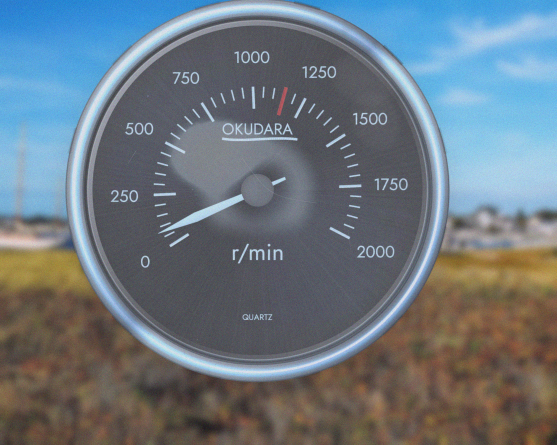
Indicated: value=75 unit=rpm
